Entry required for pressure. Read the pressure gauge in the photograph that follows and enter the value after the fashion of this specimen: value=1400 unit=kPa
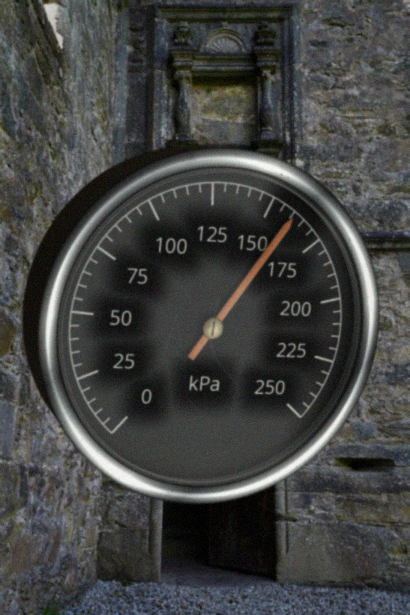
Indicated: value=160 unit=kPa
